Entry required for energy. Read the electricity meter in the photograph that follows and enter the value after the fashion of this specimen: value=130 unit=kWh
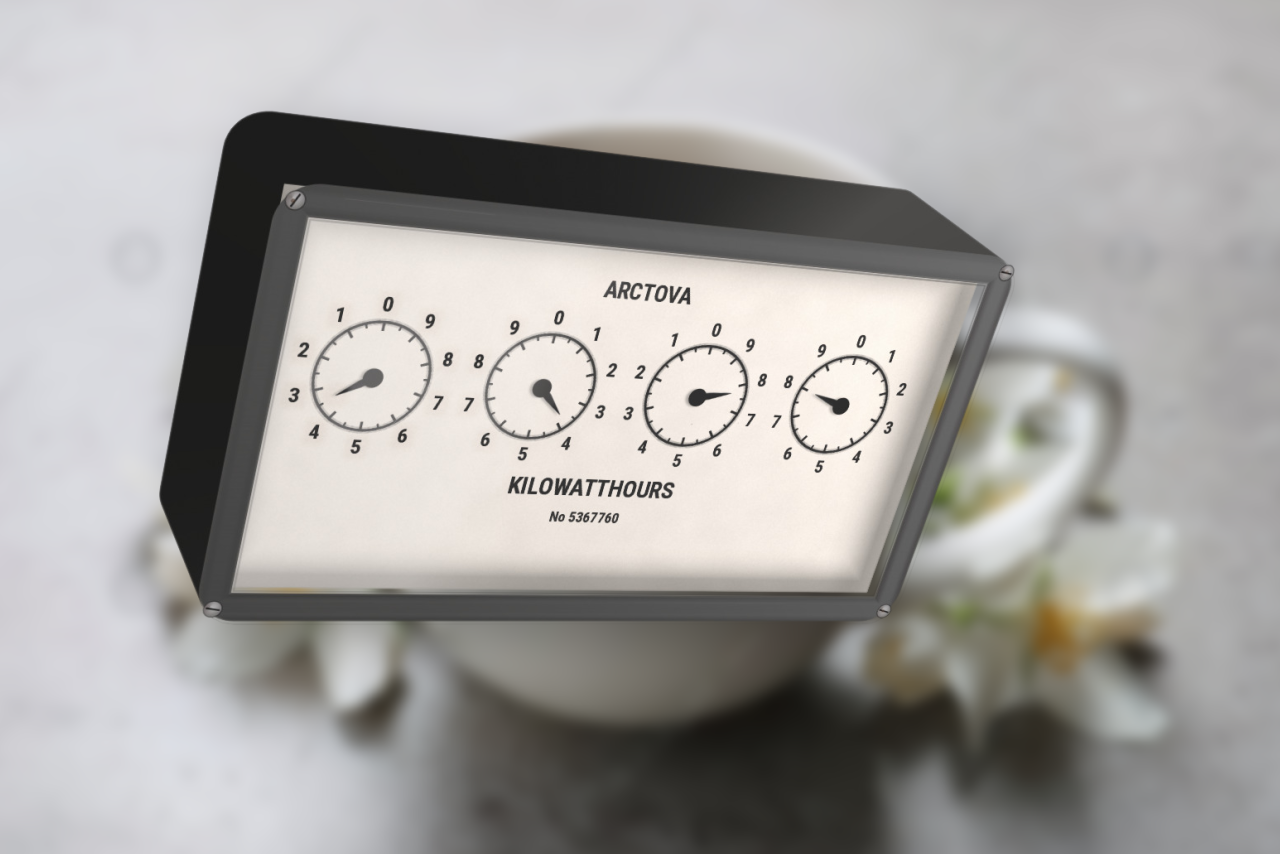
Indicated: value=3378 unit=kWh
